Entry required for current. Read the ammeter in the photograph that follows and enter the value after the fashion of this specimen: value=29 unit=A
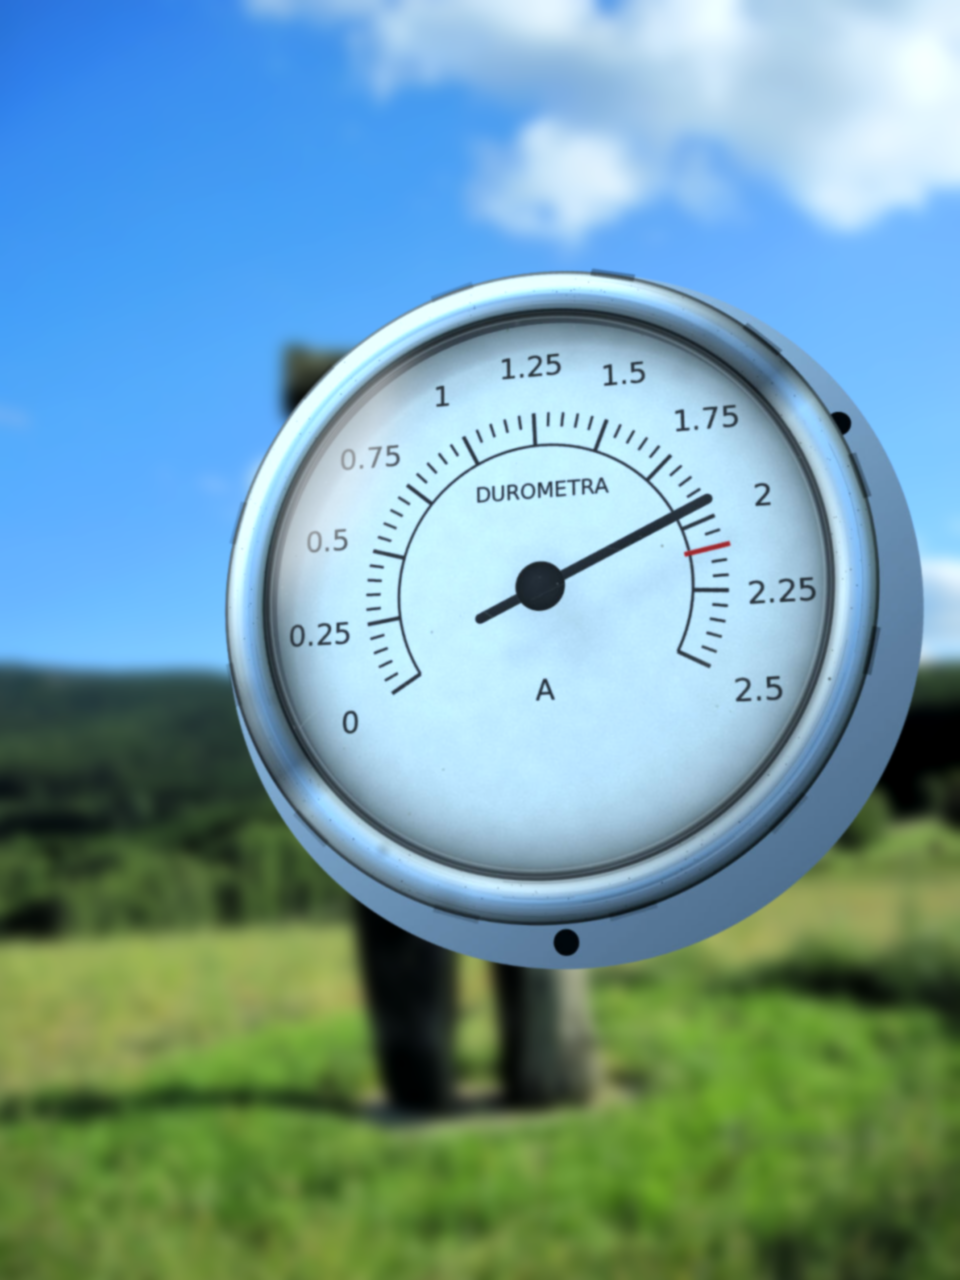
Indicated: value=1.95 unit=A
